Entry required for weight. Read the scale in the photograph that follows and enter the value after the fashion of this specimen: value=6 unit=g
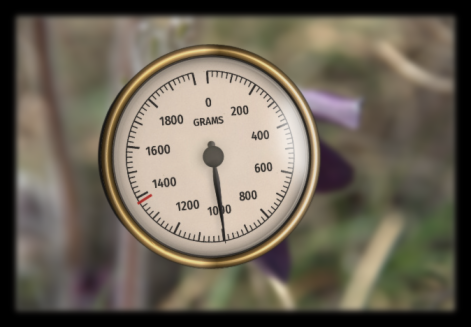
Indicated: value=1000 unit=g
